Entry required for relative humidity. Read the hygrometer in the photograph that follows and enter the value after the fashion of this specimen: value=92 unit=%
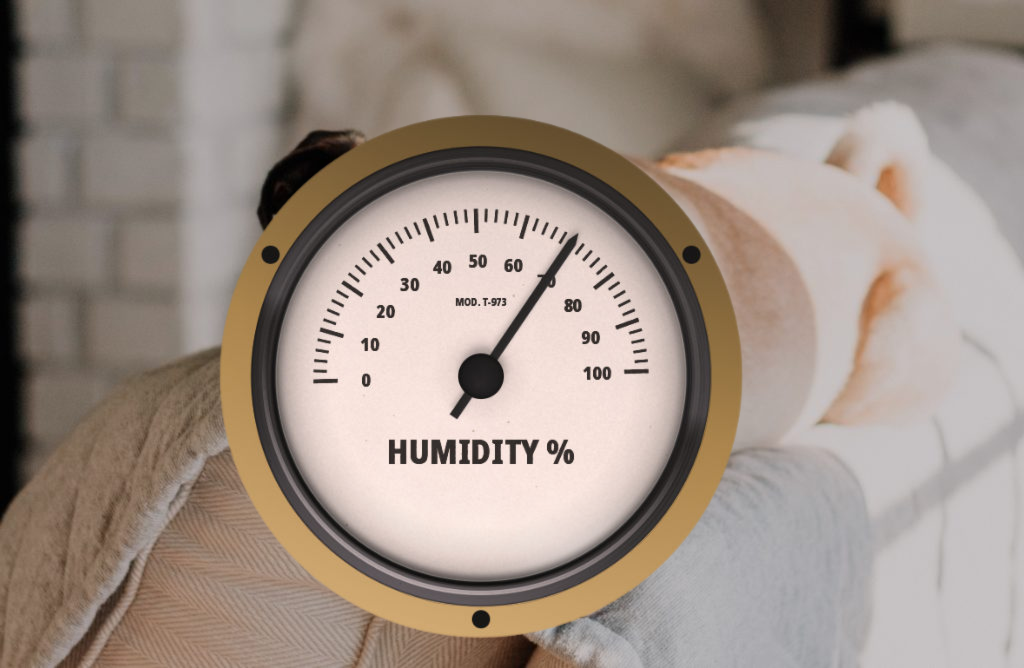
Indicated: value=70 unit=%
